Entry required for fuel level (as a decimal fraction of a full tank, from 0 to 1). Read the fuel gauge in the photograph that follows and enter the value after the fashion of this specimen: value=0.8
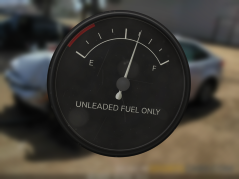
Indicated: value=0.625
